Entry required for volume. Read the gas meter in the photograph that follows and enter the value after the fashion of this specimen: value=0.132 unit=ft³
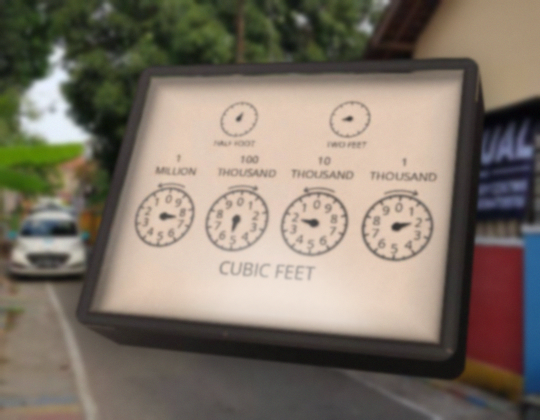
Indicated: value=752200 unit=ft³
